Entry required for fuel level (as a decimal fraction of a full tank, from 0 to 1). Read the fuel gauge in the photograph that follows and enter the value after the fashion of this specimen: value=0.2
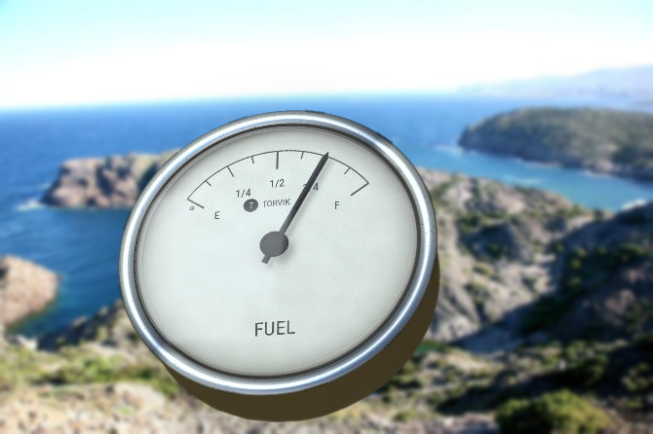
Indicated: value=0.75
